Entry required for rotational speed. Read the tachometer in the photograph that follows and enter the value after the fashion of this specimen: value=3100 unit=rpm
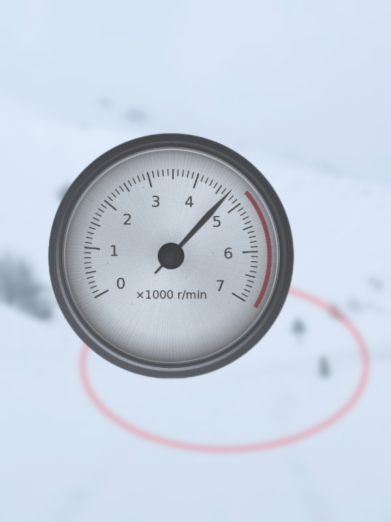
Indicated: value=4700 unit=rpm
